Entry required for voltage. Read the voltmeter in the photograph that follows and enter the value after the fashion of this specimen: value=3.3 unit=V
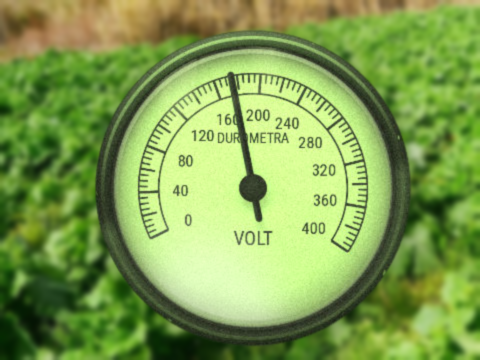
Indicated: value=175 unit=V
